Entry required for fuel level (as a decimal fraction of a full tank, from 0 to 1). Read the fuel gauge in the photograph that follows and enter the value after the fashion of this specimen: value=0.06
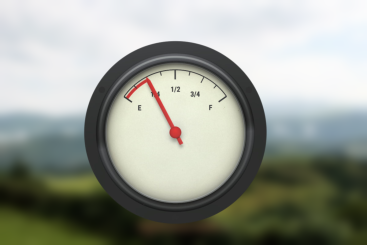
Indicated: value=0.25
